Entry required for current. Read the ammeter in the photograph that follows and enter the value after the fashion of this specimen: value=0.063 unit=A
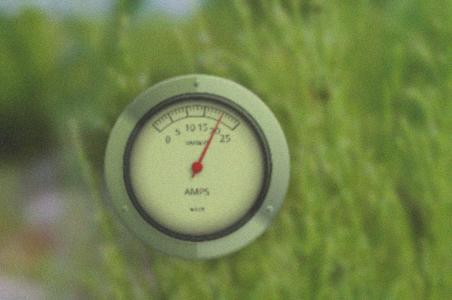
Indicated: value=20 unit=A
